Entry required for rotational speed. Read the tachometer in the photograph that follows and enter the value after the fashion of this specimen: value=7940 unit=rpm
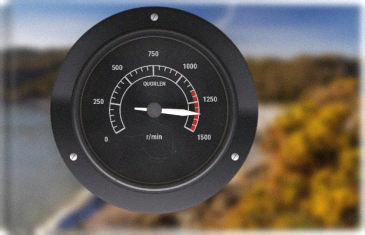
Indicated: value=1350 unit=rpm
